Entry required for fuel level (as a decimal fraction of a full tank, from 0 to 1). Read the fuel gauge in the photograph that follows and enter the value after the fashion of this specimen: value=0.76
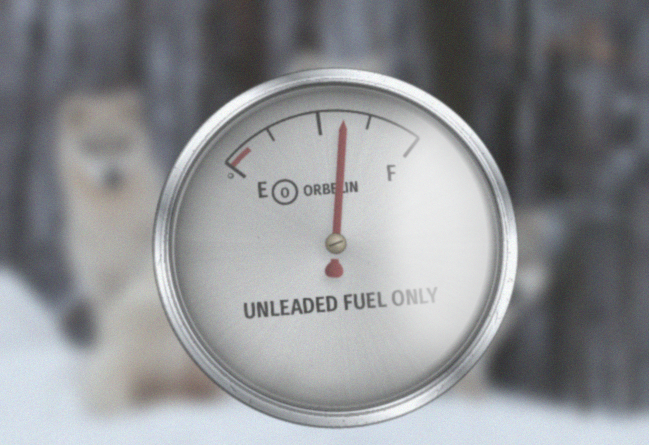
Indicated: value=0.625
